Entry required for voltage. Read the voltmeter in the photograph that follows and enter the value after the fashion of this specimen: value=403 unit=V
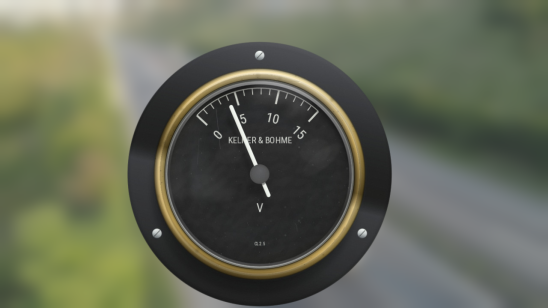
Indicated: value=4 unit=V
